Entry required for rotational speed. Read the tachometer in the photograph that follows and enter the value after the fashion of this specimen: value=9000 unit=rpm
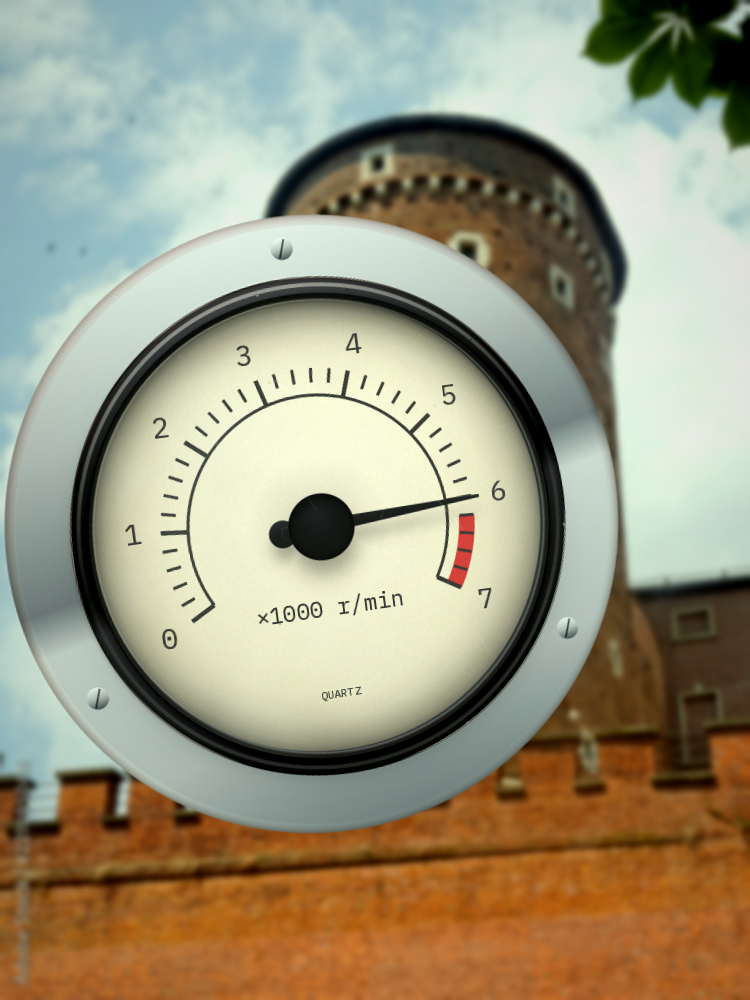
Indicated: value=6000 unit=rpm
